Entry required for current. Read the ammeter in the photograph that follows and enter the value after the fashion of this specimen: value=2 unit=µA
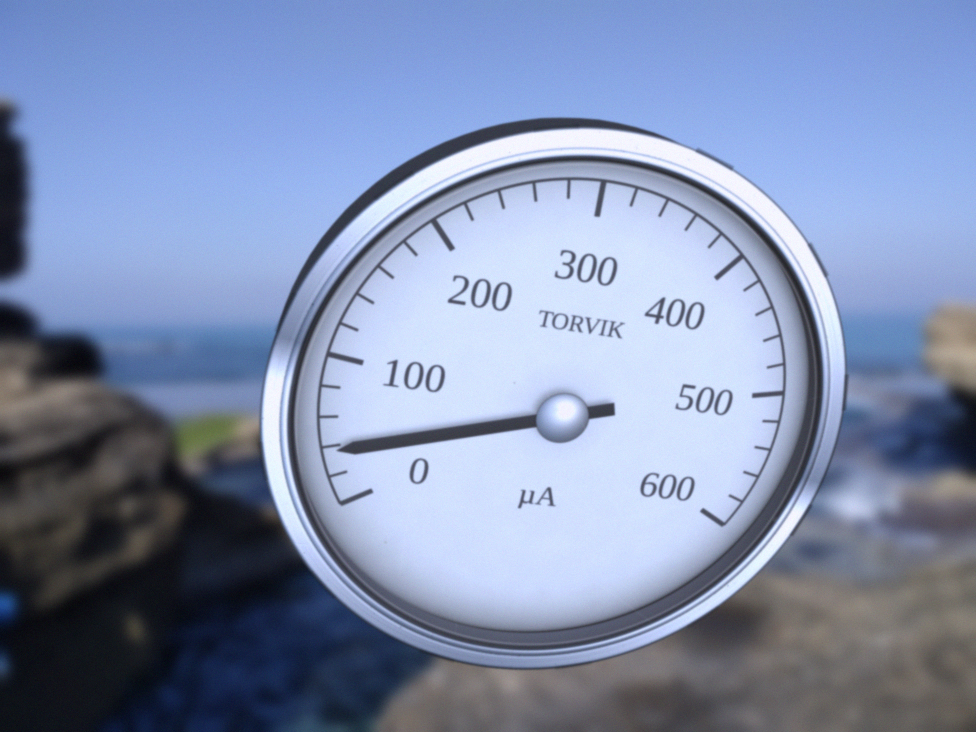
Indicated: value=40 unit=µA
